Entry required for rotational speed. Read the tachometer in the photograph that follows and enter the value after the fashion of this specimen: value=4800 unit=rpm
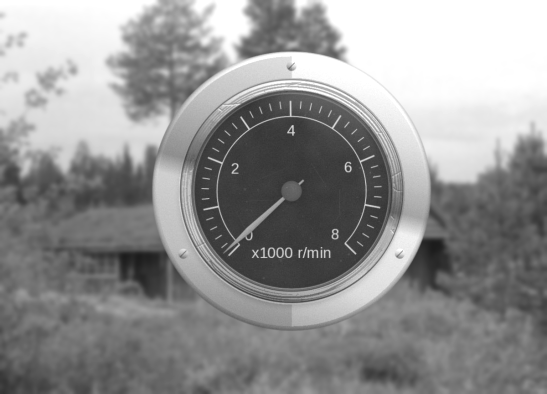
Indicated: value=100 unit=rpm
